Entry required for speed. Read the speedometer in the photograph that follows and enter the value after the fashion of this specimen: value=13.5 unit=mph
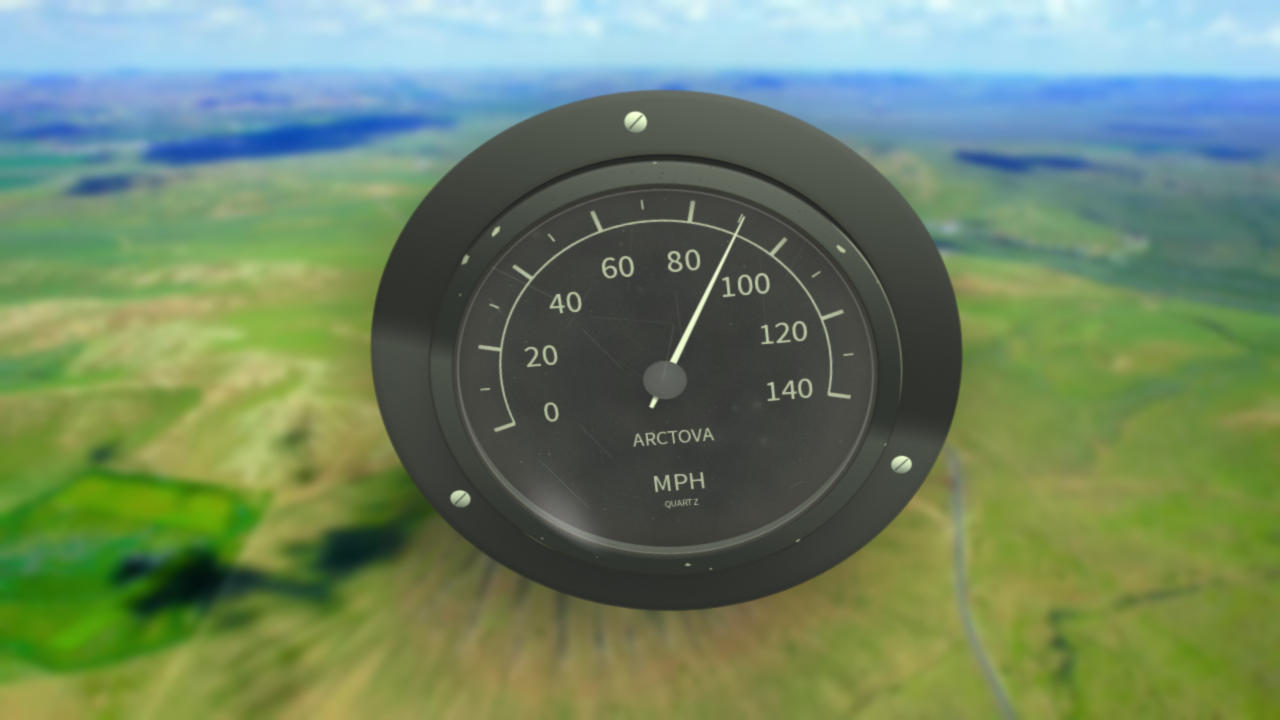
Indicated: value=90 unit=mph
